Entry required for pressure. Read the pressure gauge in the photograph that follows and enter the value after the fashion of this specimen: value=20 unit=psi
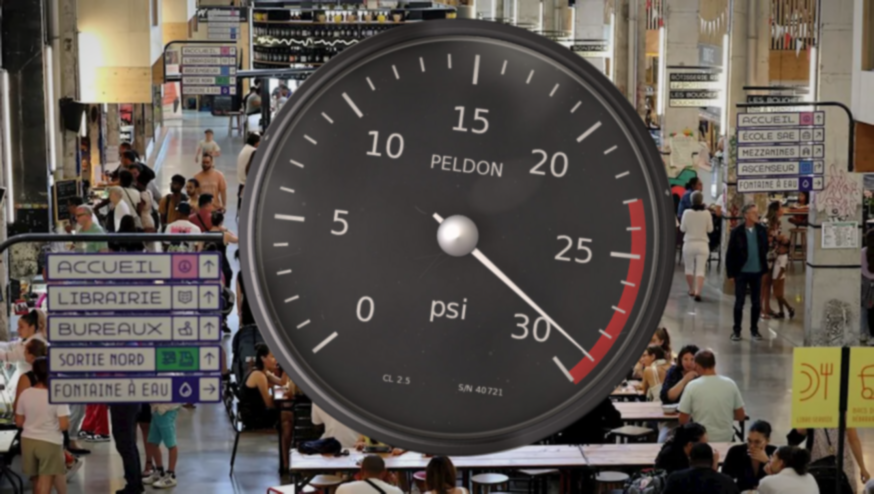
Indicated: value=29 unit=psi
